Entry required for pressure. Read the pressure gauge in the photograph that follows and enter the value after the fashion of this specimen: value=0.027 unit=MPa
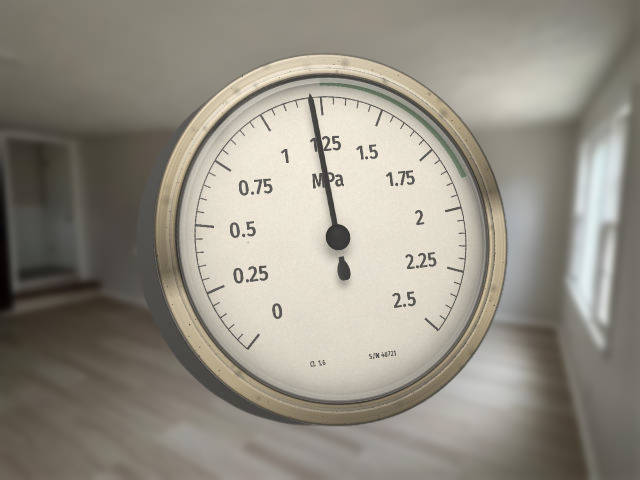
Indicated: value=1.2 unit=MPa
